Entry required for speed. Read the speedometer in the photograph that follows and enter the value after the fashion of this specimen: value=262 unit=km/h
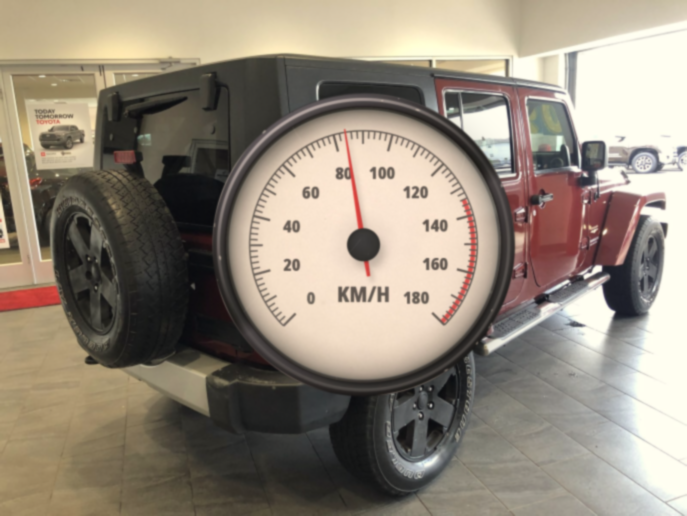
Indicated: value=84 unit=km/h
